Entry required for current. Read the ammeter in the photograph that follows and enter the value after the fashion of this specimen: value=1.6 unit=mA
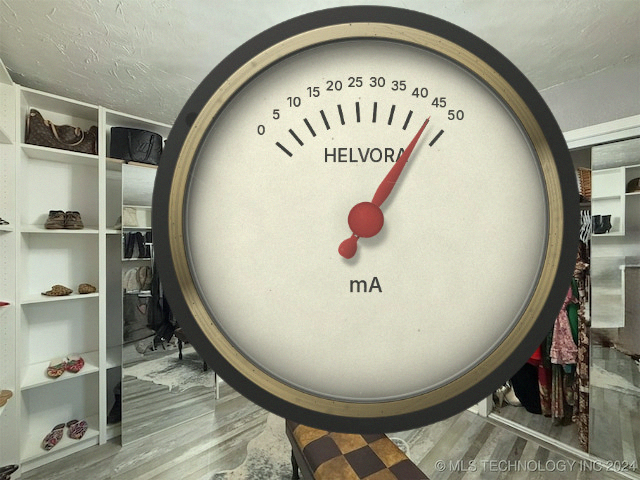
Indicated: value=45 unit=mA
